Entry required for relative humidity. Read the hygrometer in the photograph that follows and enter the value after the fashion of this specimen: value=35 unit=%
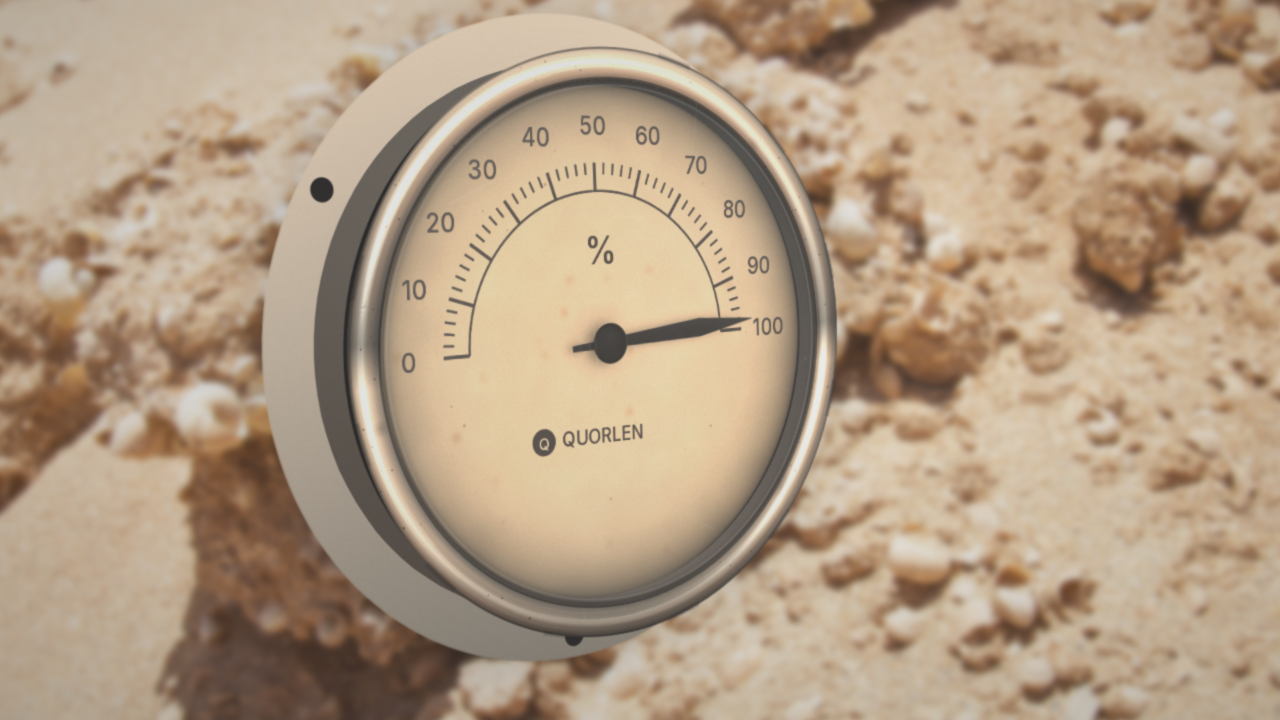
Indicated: value=98 unit=%
